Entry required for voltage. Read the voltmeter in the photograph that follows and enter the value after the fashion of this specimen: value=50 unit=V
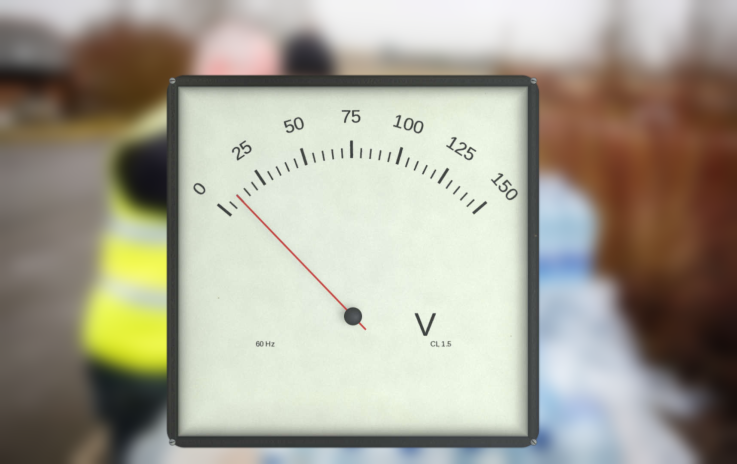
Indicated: value=10 unit=V
